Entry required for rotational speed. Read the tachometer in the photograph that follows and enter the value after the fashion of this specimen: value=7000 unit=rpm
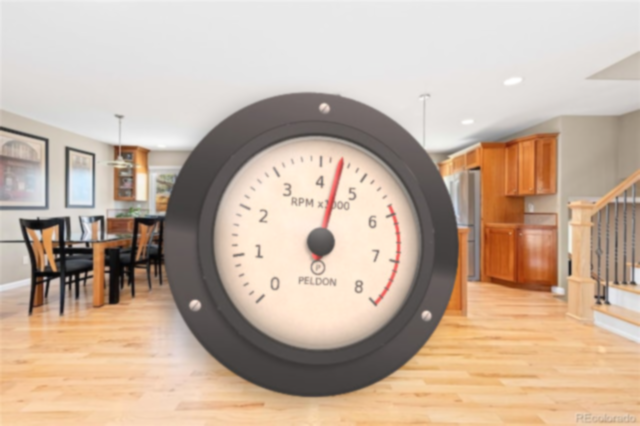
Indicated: value=4400 unit=rpm
